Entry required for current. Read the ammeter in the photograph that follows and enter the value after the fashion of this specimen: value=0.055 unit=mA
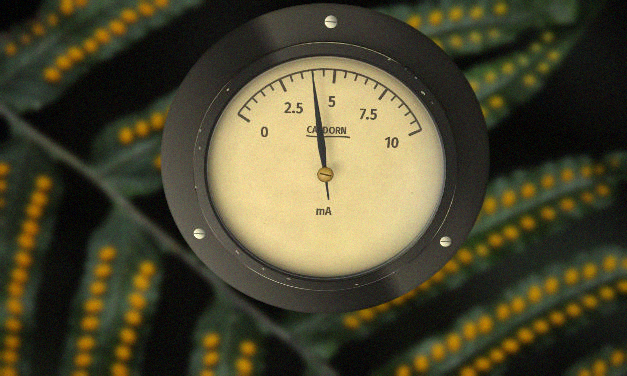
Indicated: value=4 unit=mA
